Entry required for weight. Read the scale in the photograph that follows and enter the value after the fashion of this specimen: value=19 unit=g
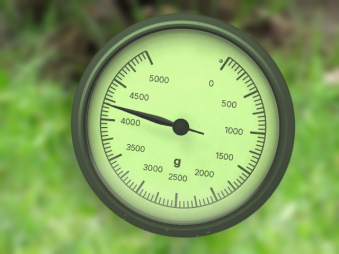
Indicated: value=4200 unit=g
